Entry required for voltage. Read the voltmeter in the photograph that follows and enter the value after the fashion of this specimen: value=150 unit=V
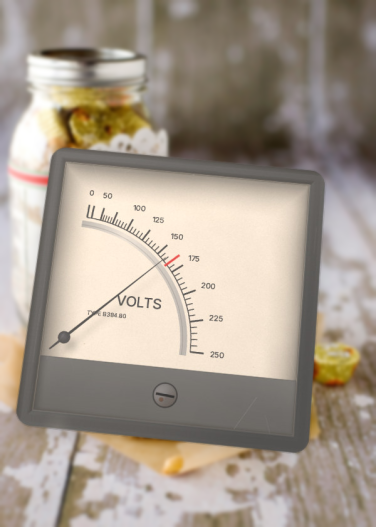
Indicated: value=160 unit=V
